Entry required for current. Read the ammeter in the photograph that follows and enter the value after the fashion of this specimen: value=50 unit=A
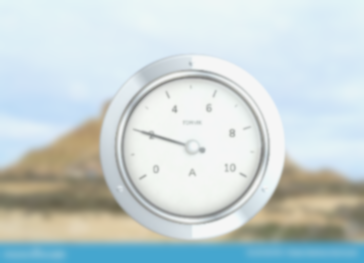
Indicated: value=2 unit=A
